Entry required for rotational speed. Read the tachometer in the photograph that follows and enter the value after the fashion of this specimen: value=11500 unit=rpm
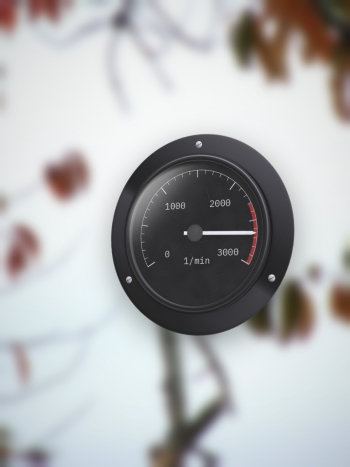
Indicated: value=2650 unit=rpm
